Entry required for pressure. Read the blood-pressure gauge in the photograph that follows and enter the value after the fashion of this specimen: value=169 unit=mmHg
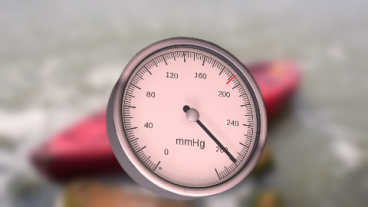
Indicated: value=280 unit=mmHg
